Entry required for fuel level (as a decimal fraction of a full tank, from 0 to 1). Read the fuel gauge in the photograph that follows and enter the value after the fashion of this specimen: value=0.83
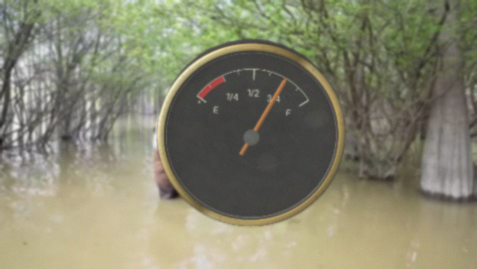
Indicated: value=0.75
